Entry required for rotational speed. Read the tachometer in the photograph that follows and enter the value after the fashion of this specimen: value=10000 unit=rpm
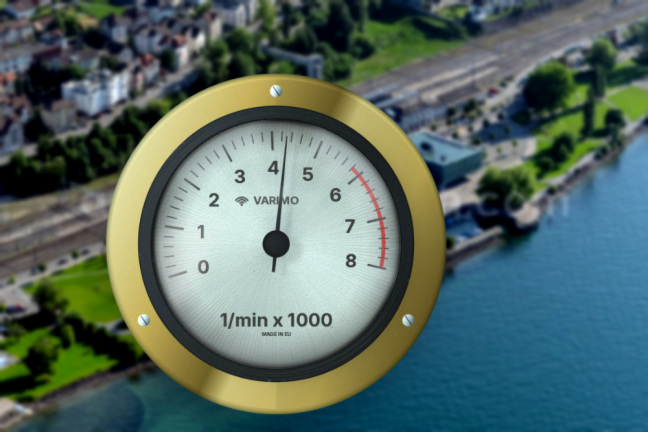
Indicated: value=4300 unit=rpm
